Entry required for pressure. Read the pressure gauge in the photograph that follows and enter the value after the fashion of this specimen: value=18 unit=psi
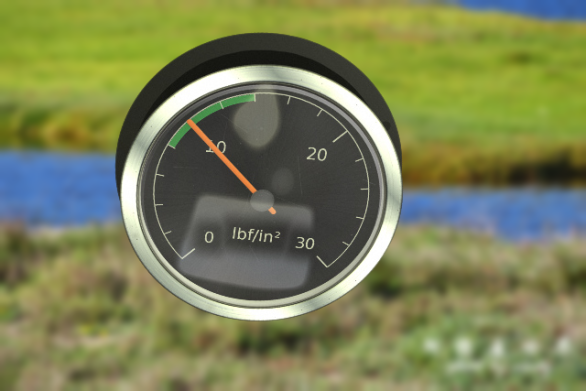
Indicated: value=10 unit=psi
